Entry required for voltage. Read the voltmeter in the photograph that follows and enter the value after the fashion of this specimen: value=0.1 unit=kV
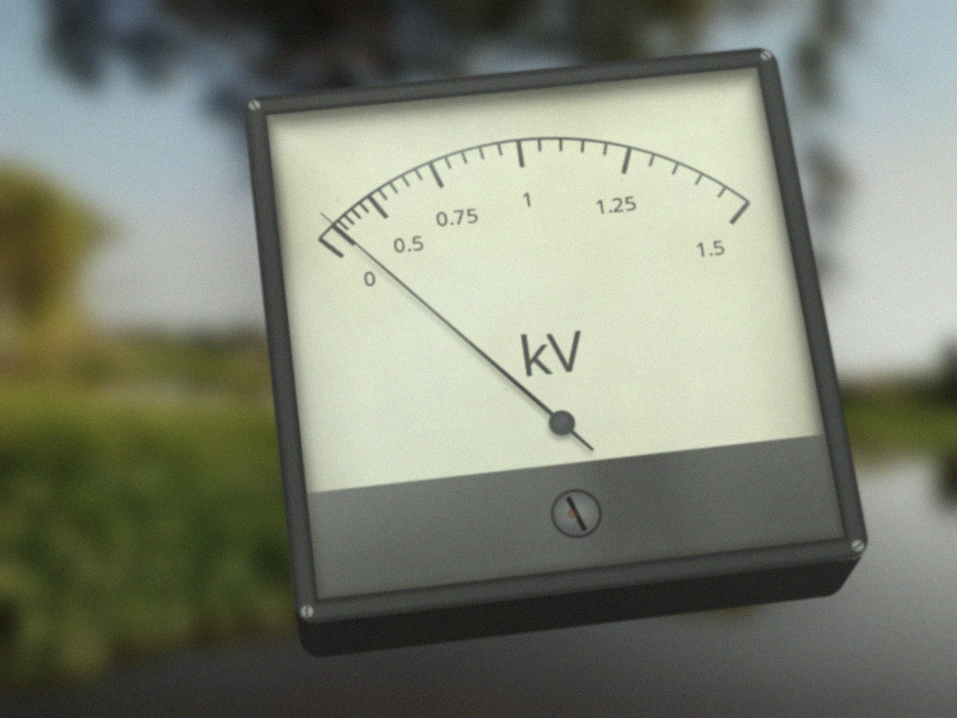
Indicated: value=0.25 unit=kV
